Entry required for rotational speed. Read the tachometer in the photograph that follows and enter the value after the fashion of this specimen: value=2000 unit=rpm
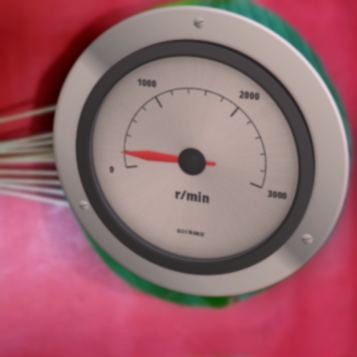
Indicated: value=200 unit=rpm
